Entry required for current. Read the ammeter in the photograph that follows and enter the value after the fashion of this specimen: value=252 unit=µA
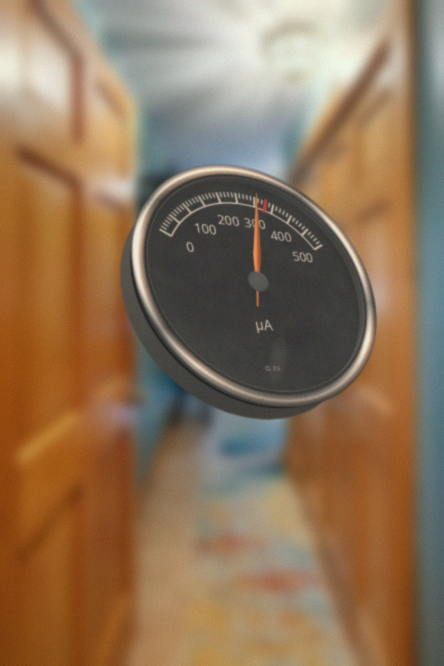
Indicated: value=300 unit=µA
